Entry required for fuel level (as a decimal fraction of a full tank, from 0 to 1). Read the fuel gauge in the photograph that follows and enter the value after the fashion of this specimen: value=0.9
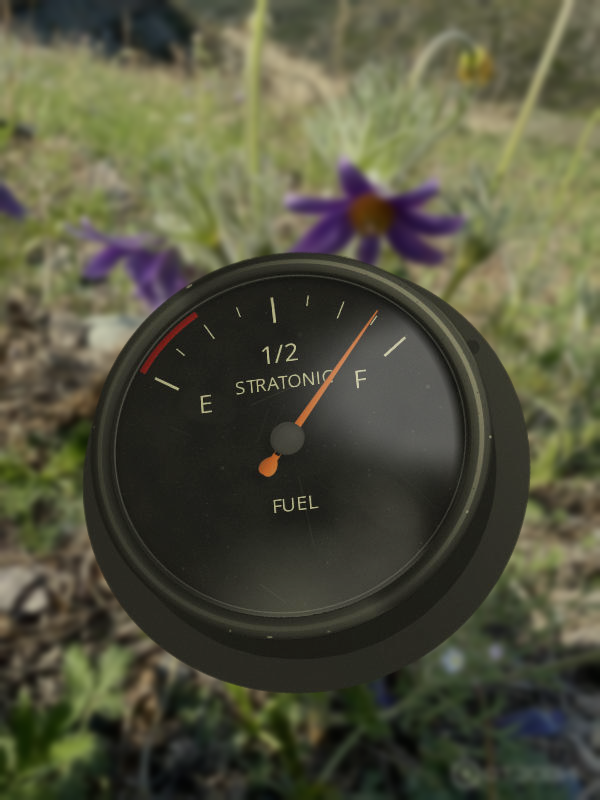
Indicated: value=0.875
